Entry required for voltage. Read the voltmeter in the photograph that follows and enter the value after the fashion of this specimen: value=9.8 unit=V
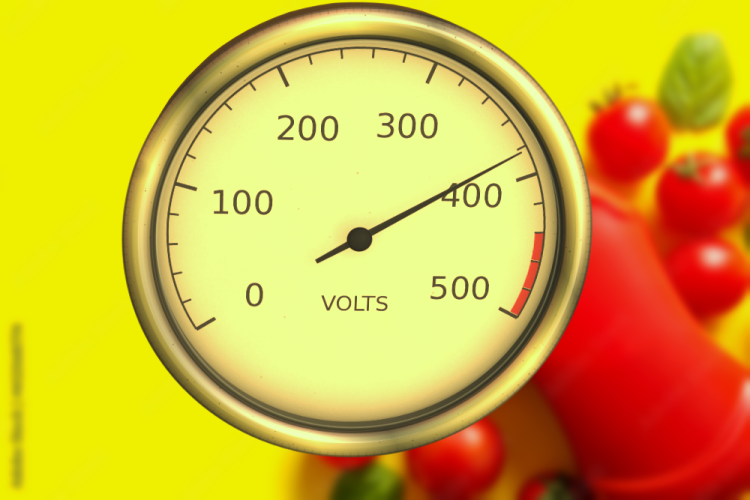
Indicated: value=380 unit=V
